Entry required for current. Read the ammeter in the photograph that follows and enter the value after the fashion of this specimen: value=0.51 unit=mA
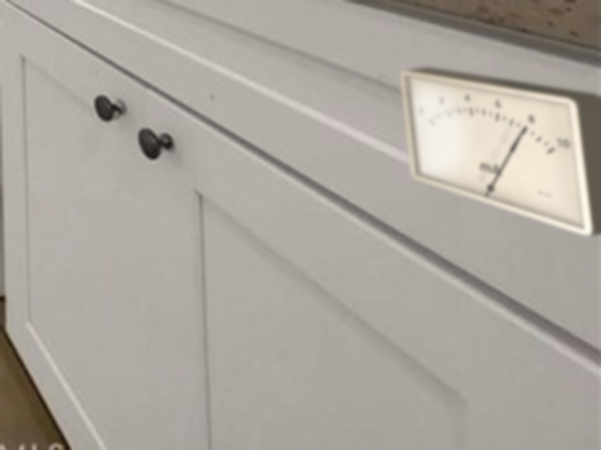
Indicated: value=8 unit=mA
